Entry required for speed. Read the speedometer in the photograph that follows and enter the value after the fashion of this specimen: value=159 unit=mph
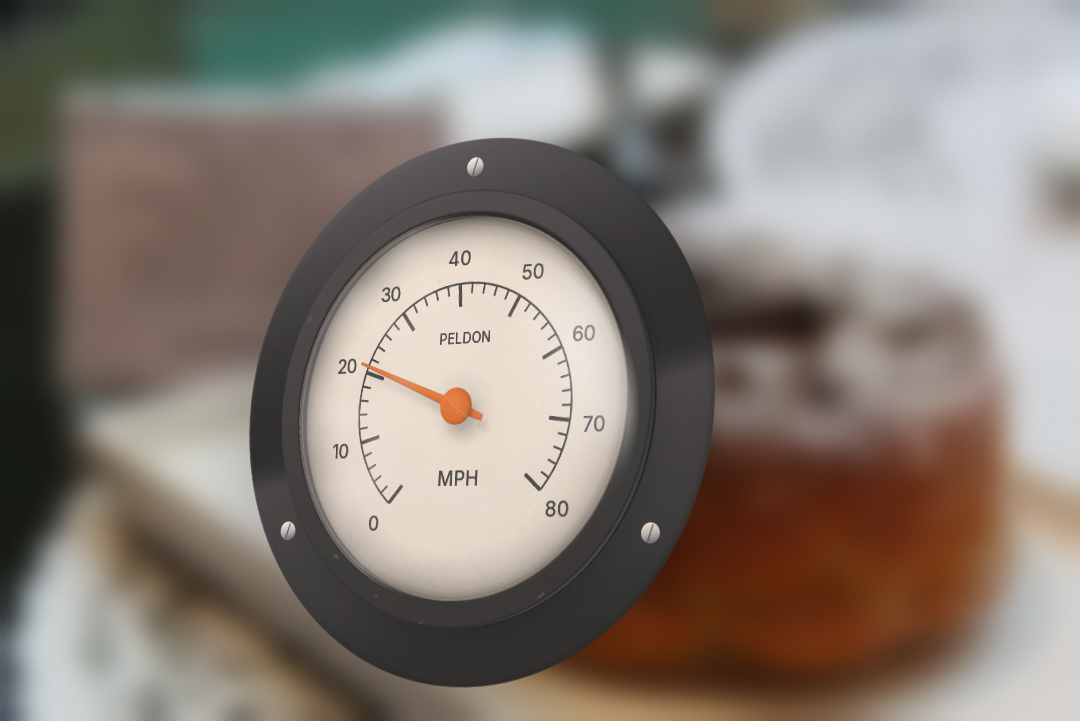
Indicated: value=21 unit=mph
